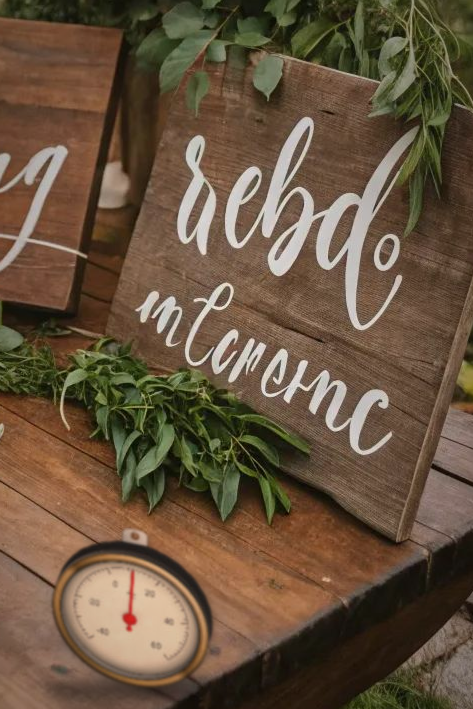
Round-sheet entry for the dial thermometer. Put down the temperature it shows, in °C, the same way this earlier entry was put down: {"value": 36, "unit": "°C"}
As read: {"value": 10, "unit": "°C"}
